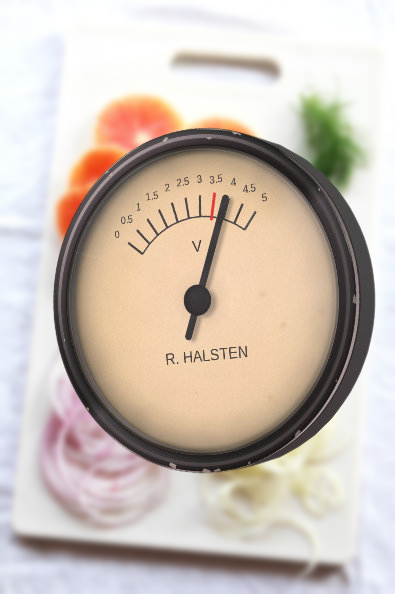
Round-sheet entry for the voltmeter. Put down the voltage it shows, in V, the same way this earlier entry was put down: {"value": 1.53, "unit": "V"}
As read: {"value": 4, "unit": "V"}
